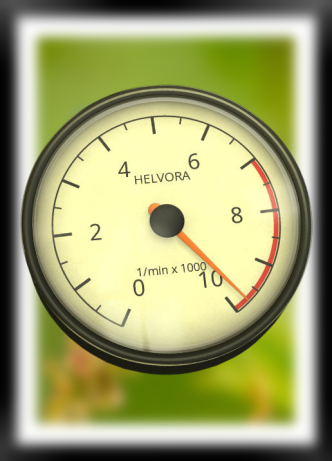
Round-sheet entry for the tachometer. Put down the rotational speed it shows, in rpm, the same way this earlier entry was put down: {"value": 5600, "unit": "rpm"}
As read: {"value": 9750, "unit": "rpm"}
